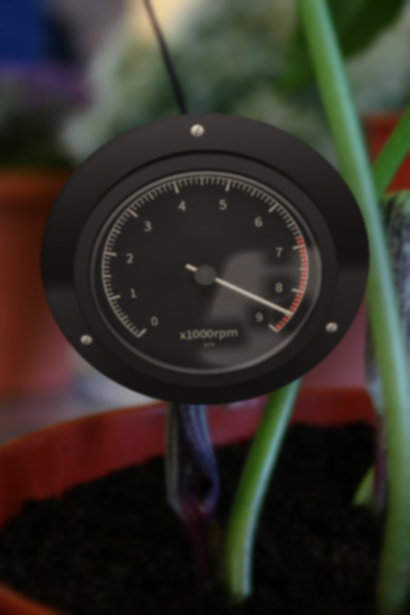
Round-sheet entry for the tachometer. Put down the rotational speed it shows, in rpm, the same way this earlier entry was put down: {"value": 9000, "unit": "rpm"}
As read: {"value": 8500, "unit": "rpm"}
